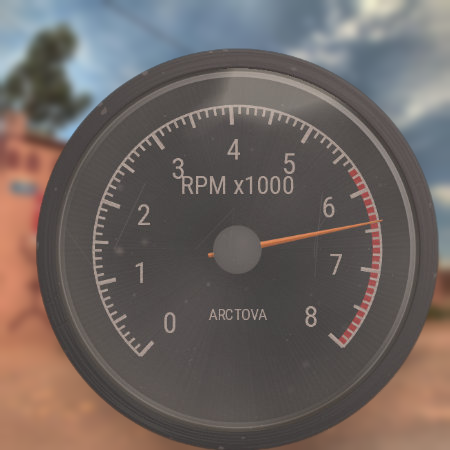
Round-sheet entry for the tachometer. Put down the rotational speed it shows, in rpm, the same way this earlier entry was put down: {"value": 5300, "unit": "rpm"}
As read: {"value": 6400, "unit": "rpm"}
